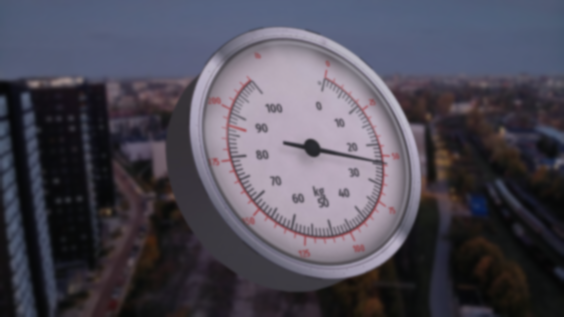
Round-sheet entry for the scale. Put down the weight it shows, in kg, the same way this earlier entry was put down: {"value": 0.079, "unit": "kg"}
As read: {"value": 25, "unit": "kg"}
